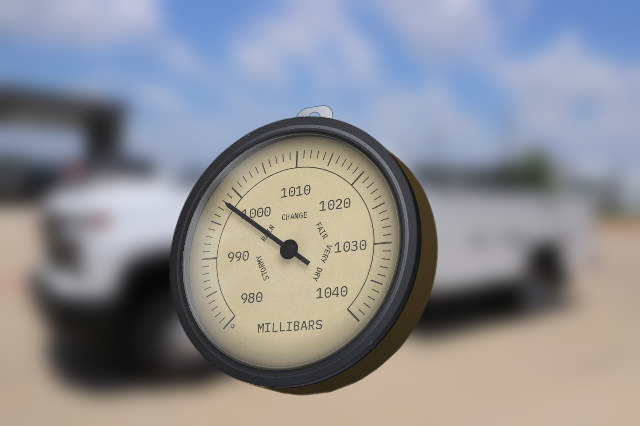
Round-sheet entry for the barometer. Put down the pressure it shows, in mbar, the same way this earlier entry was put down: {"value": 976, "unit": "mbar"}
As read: {"value": 998, "unit": "mbar"}
